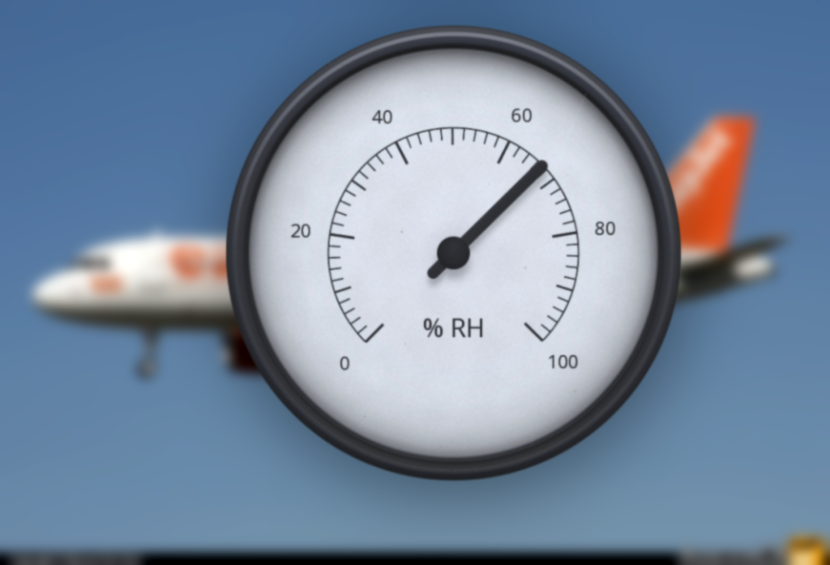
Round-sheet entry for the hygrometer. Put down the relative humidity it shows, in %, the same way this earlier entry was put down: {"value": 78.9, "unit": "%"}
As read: {"value": 67, "unit": "%"}
